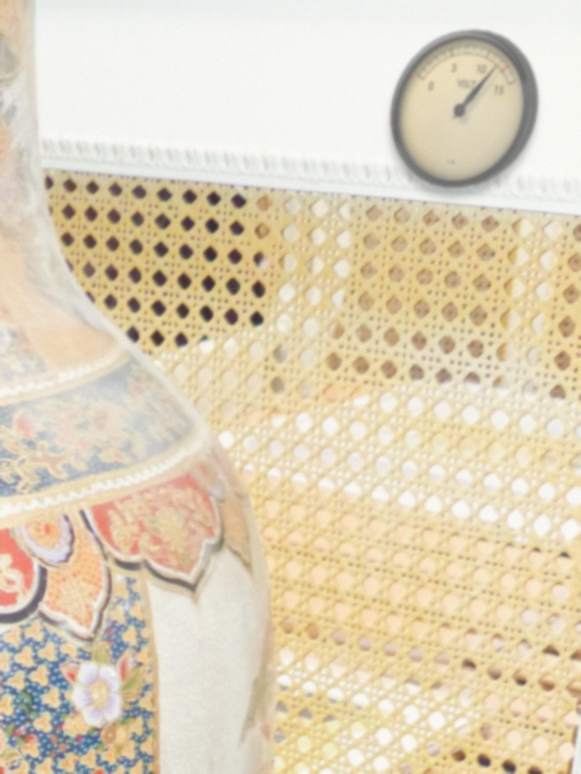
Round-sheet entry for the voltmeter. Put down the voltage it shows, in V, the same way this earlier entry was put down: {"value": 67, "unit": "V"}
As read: {"value": 12, "unit": "V"}
